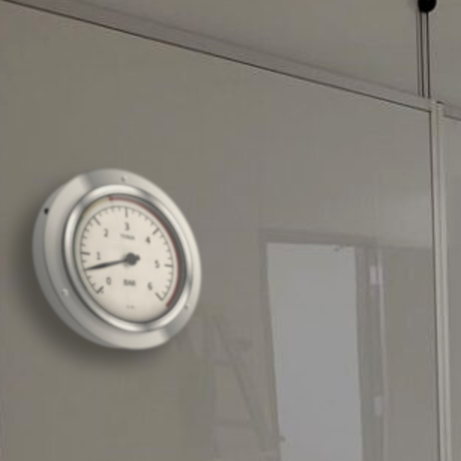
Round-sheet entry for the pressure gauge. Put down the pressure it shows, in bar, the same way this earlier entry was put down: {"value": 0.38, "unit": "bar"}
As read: {"value": 0.6, "unit": "bar"}
